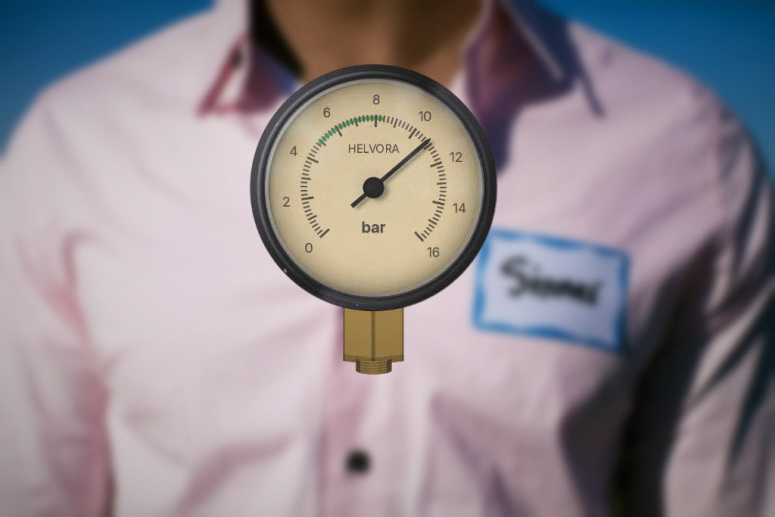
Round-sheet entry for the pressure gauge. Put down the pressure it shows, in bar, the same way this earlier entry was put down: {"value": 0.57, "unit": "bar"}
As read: {"value": 10.8, "unit": "bar"}
